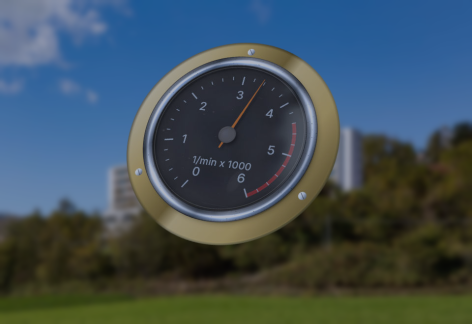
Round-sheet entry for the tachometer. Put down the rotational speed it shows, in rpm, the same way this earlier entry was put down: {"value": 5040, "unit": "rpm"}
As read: {"value": 3400, "unit": "rpm"}
